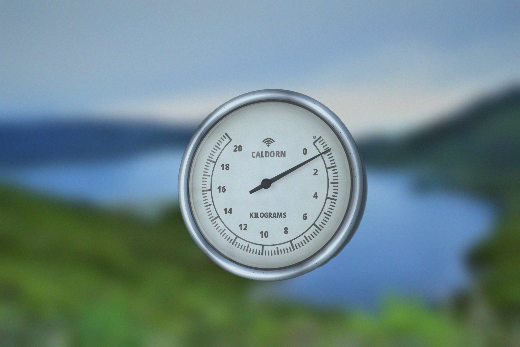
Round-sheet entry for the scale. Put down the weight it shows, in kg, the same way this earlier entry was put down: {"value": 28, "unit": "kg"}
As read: {"value": 1, "unit": "kg"}
